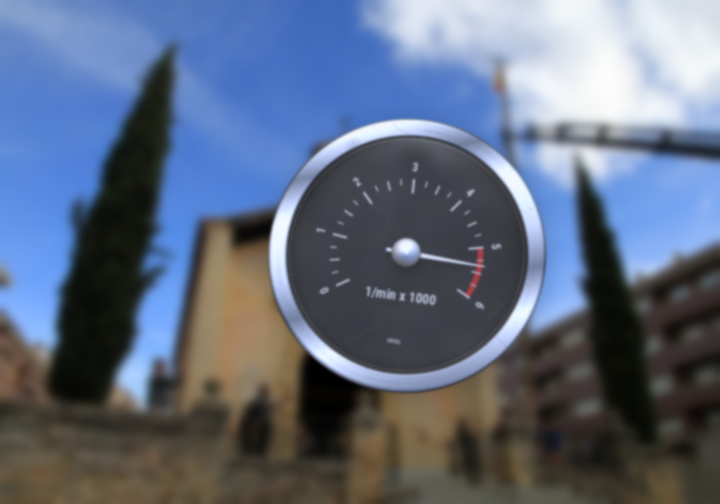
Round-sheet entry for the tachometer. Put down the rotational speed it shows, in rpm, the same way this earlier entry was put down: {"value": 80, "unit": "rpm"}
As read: {"value": 5375, "unit": "rpm"}
